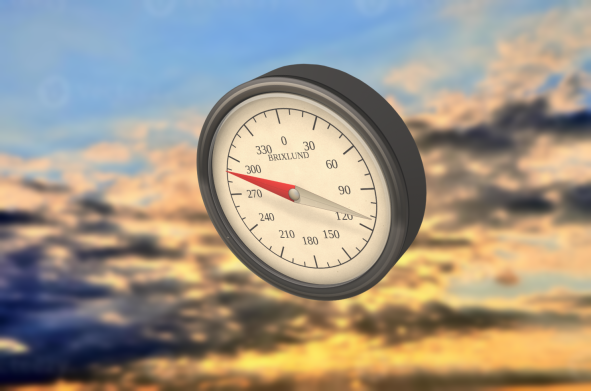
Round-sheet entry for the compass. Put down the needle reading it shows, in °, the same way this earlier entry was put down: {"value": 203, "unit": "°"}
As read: {"value": 290, "unit": "°"}
